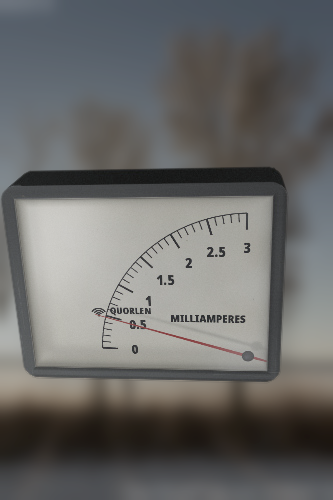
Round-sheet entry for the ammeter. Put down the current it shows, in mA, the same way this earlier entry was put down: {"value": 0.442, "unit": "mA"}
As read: {"value": 0.5, "unit": "mA"}
